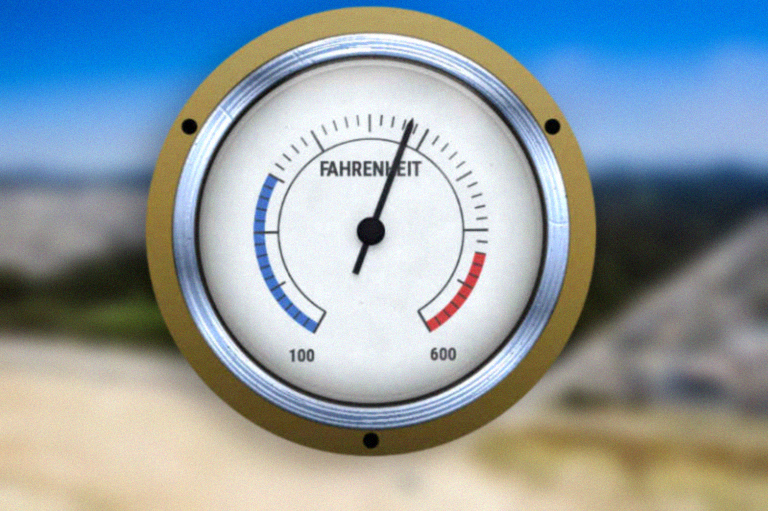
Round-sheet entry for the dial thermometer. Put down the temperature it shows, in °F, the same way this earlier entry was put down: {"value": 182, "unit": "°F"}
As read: {"value": 385, "unit": "°F"}
